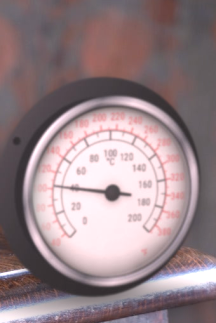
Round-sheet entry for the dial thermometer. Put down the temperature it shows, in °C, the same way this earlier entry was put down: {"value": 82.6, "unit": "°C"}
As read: {"value": 40, "unit": "°C"}
